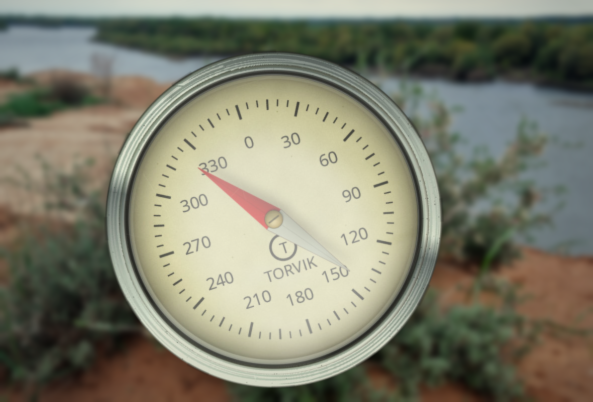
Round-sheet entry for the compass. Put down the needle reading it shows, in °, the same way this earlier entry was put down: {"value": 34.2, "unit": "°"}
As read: {"value": 322.5, "unit": "°"}
